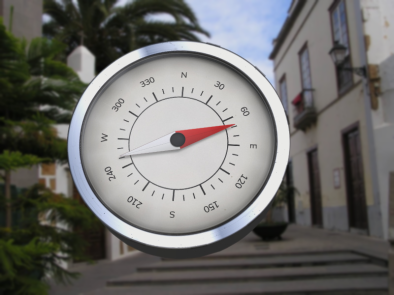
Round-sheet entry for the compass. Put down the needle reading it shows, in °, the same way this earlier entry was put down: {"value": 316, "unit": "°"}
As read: {"value": 70, "unit": "°"}
